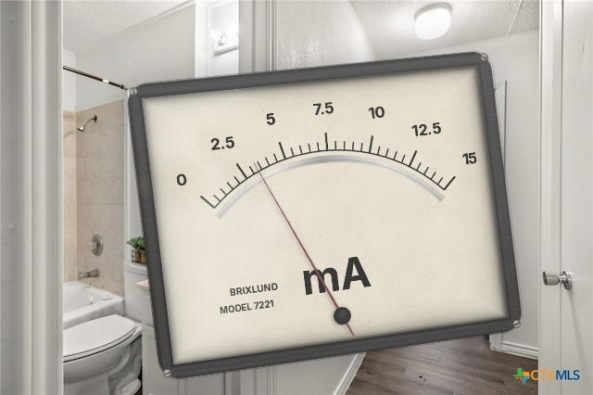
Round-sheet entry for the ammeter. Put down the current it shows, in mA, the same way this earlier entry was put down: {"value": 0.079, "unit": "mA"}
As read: {"value": 3.25, "unit": "mA"}
